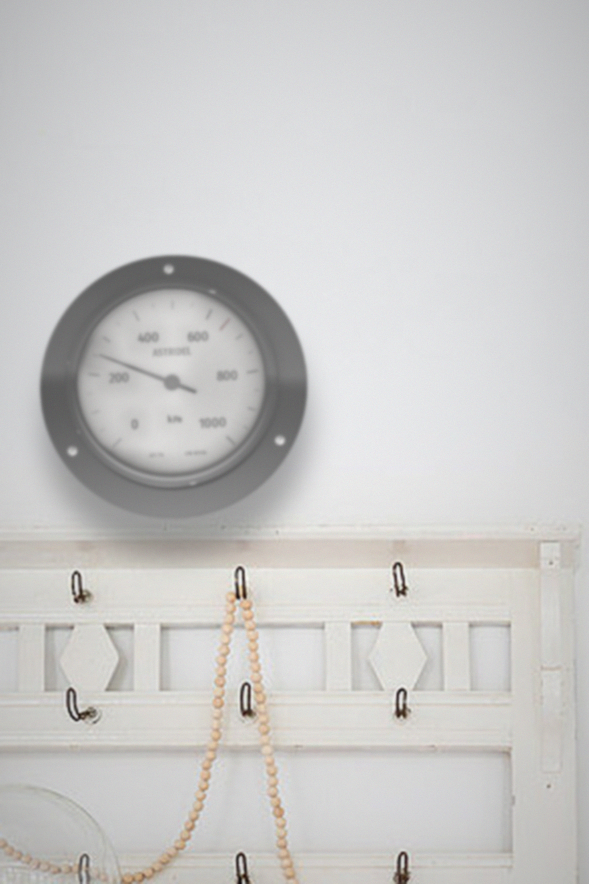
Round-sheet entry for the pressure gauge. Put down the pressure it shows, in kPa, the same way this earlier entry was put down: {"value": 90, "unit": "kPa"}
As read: {"value": 250, "unit": "kPa"}
